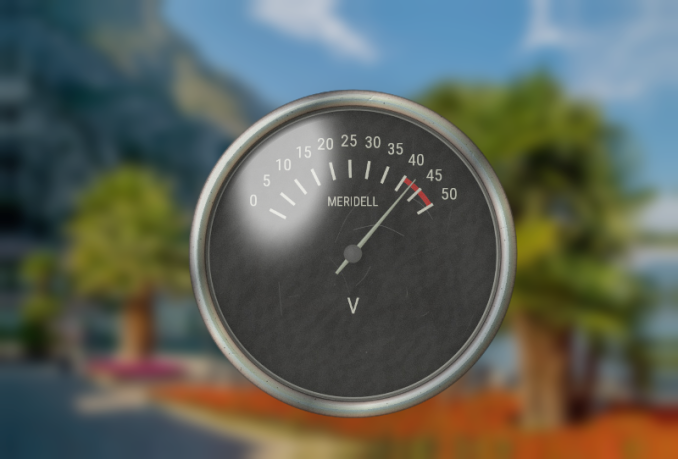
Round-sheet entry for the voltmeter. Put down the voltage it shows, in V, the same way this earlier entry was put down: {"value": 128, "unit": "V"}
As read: {"value": 42.5, "unit": "V"}
